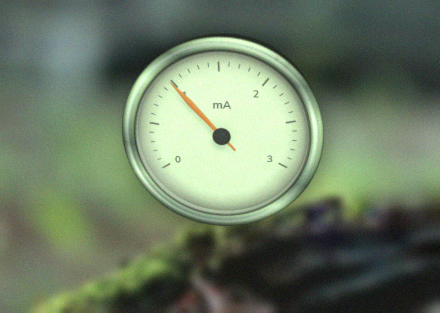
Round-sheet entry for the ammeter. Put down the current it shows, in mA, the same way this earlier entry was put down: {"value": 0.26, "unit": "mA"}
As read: {"value": 1, "unit": "mA"}
